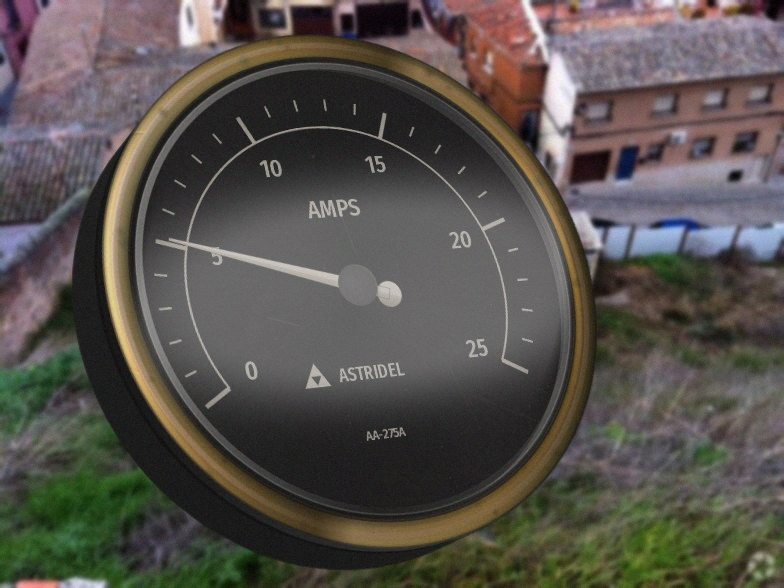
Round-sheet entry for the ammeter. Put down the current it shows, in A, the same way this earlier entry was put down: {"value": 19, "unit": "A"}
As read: {"value": 5, "unit": "A"}
